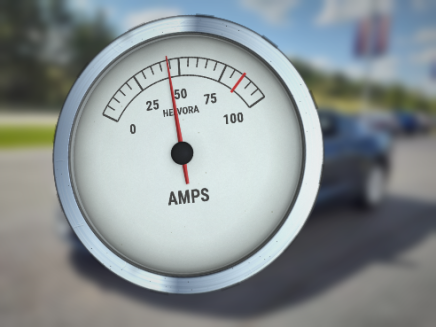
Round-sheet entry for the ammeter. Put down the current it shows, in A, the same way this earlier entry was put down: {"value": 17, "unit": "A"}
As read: {"value": 45, "unit": "A"}
